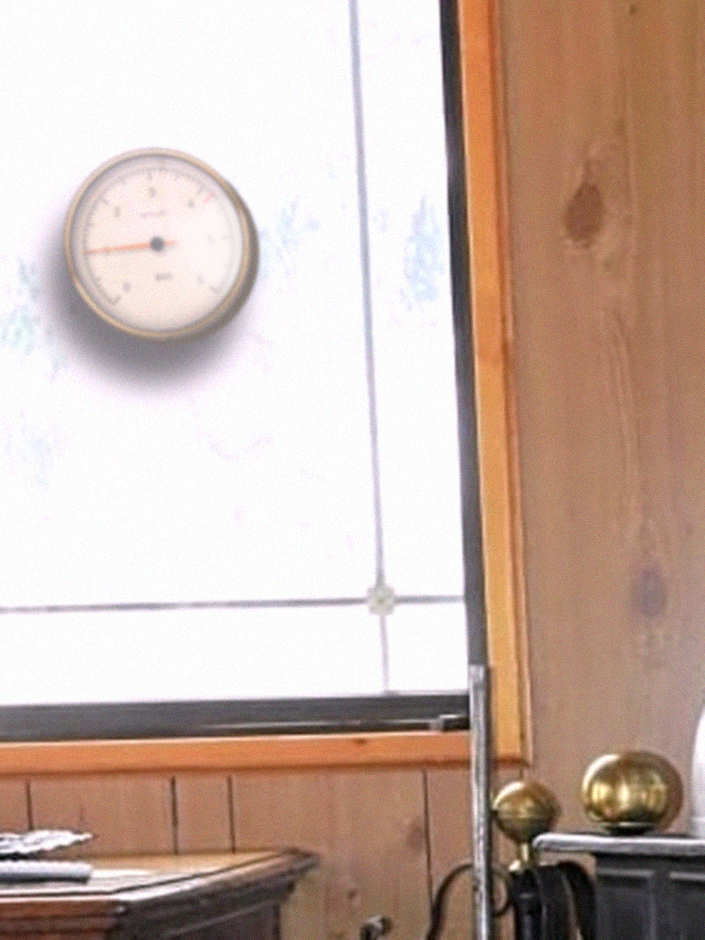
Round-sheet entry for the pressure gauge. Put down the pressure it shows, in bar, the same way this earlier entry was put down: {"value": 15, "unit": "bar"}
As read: {"value": 1, "unit": "bar"}
